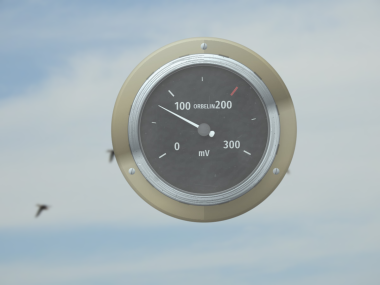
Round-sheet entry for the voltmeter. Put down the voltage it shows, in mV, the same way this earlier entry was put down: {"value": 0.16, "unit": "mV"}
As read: {"value": 75, "unit": "mV"}
